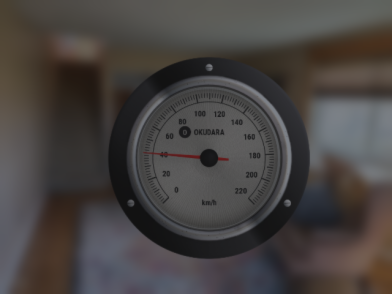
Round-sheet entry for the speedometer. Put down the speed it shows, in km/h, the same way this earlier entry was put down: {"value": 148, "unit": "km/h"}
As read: {"value": 40, "unit": "km/h"}
